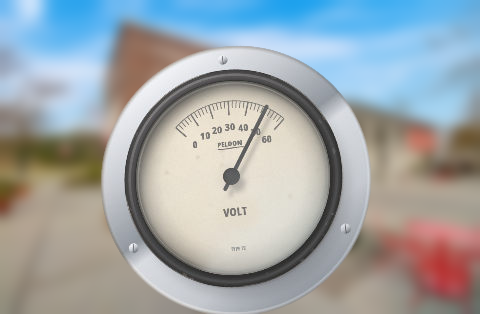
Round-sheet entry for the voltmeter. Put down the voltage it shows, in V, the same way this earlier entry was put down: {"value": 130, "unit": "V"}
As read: {"value": 50, "unit": "V"}
